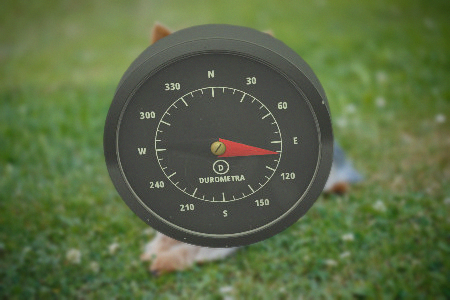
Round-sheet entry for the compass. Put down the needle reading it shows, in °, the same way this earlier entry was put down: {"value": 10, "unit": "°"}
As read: {"value": 100, "unit": "°"}
